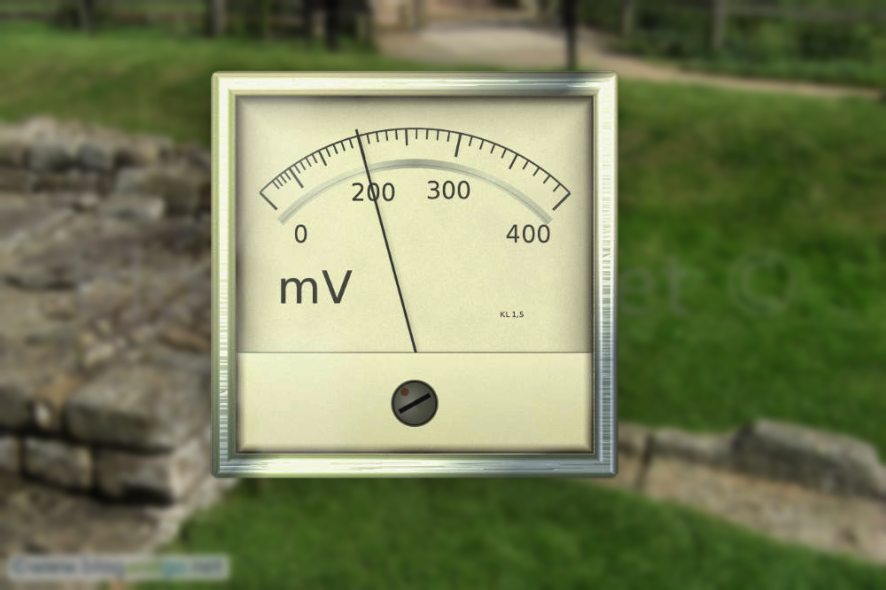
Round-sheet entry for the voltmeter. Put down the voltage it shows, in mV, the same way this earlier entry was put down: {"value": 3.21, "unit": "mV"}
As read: {"value": 200, "unit": "mV"}
